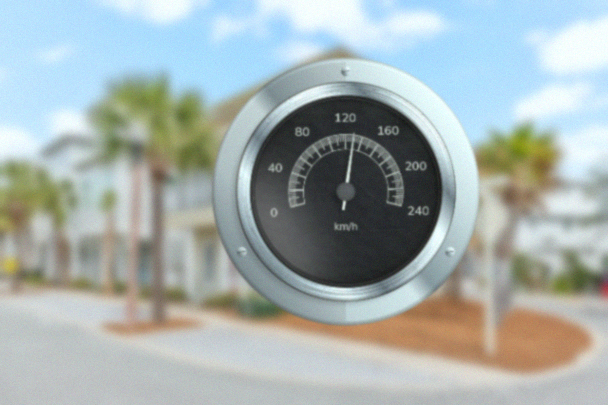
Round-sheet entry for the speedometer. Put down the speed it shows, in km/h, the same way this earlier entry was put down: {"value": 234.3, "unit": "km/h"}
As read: {"value": 130, "unit": "km/h"}
